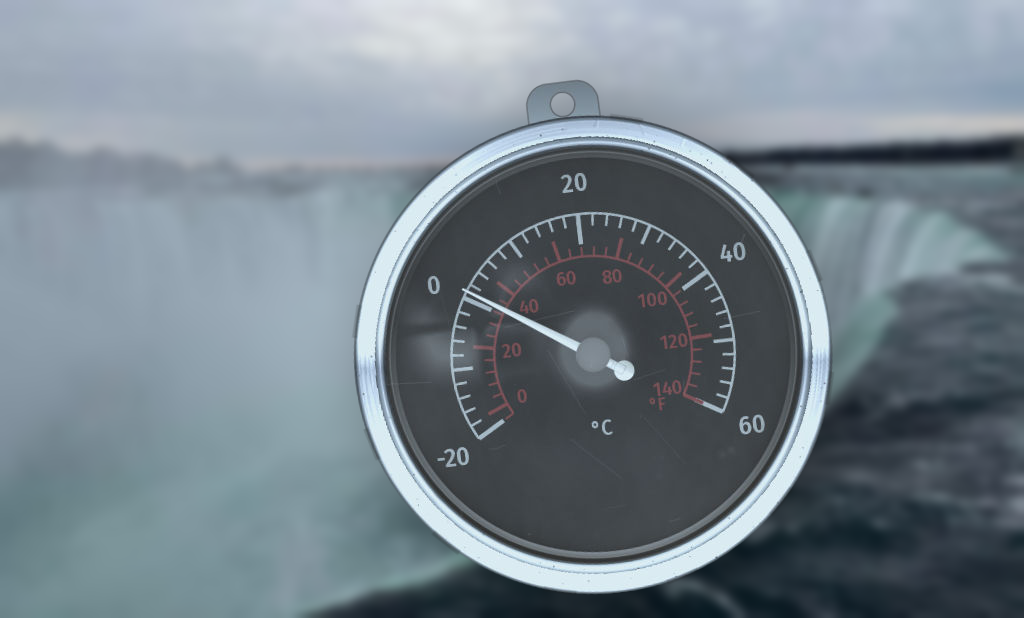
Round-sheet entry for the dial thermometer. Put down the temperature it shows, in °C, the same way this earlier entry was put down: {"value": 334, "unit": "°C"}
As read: {"value": 1, "unit": "°C"}
